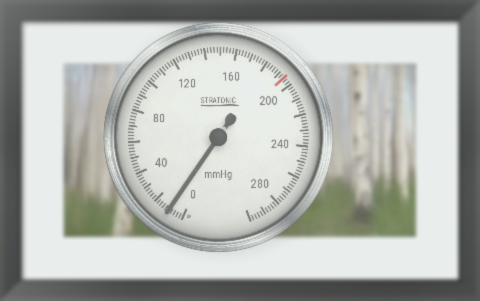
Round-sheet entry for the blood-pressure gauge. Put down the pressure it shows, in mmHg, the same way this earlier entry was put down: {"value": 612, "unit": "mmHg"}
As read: {"value": 10, "unit": "mmHg"}
